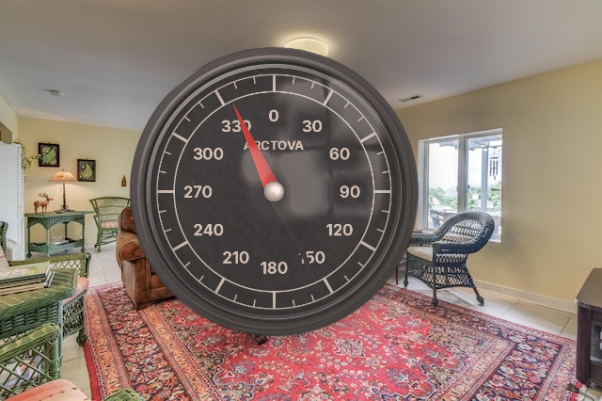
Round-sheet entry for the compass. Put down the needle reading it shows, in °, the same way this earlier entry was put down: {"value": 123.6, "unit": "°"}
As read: {"value": 335, "unit": "°"}
